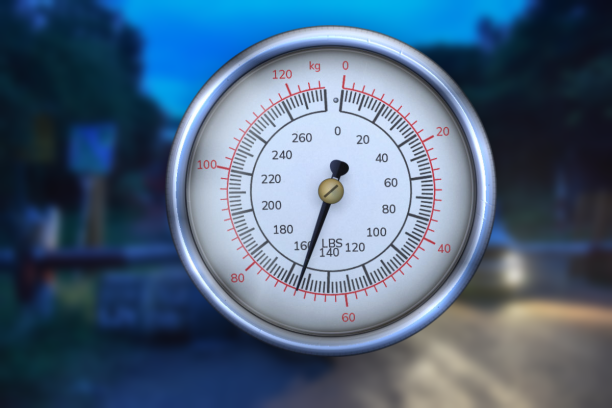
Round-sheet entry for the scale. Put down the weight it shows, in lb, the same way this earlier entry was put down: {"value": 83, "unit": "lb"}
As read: {"value": 154, "unit": "lb"}
